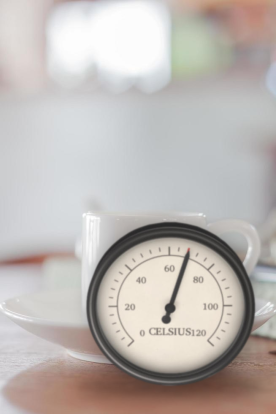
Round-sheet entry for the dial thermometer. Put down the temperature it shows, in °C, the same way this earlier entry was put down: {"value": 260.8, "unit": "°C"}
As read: {"value": 68, "unit": "°C"}
